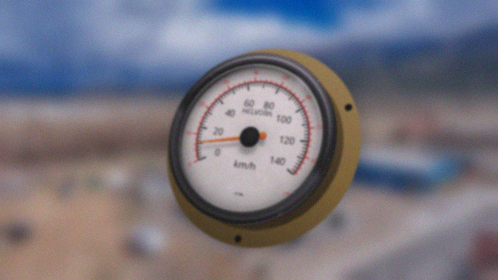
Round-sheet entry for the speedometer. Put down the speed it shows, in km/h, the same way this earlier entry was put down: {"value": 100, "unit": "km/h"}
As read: {"value": 10, "unit": "km/h"}
